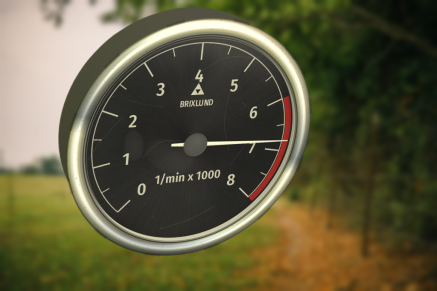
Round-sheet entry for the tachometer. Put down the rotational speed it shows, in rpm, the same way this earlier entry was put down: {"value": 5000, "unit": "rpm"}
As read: {"value": 6750, "unit": "rpm"}
